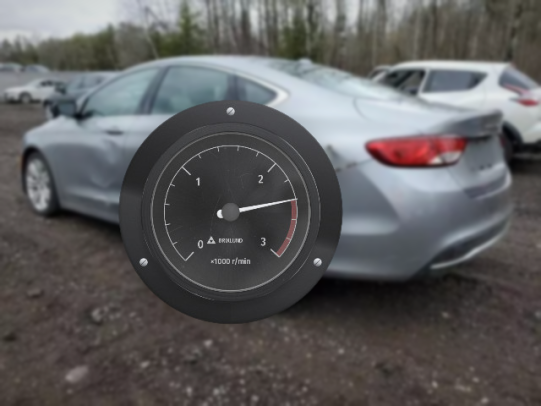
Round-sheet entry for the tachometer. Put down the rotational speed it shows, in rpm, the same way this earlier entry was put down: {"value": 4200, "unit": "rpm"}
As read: {"value": 2400, "unit": "rpm"}
